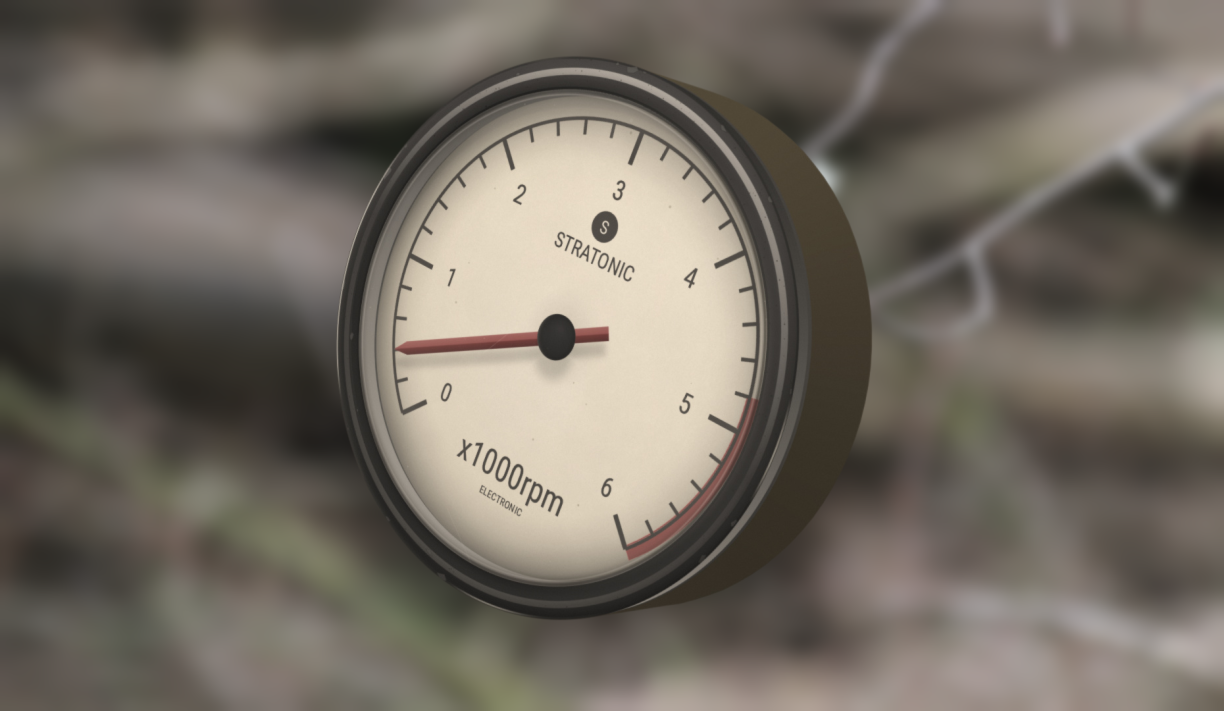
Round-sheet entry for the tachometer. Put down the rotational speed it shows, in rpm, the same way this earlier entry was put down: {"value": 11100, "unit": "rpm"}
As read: {"value": 400, "unit": "rpm"}
